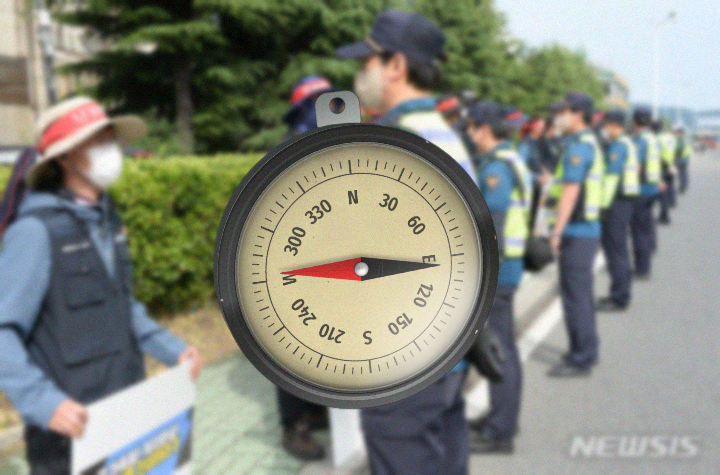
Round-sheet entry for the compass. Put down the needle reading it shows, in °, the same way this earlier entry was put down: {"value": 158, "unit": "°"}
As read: {"value": 275, "unit": "°"}
